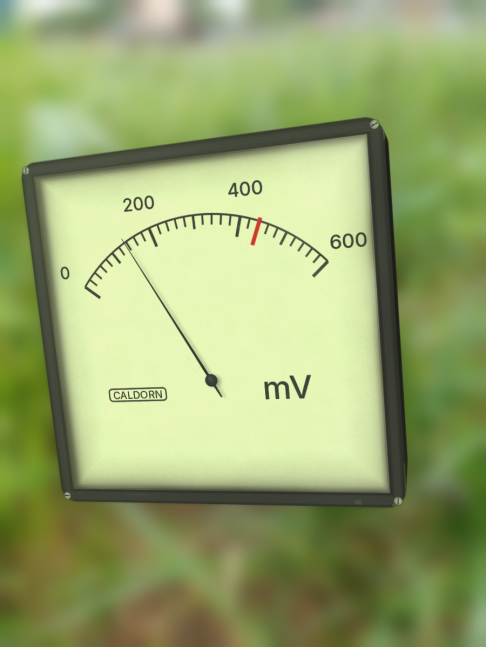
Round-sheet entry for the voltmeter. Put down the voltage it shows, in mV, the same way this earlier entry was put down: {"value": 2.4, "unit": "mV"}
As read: {"value": 140, "unit": "mV"}
